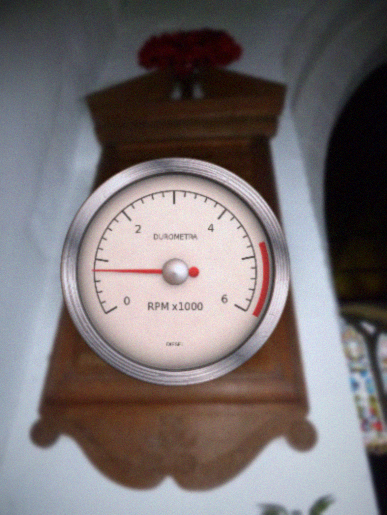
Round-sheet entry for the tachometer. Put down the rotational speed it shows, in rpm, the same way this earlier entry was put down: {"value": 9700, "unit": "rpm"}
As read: {"value": 800, "unit": "rpm"}
